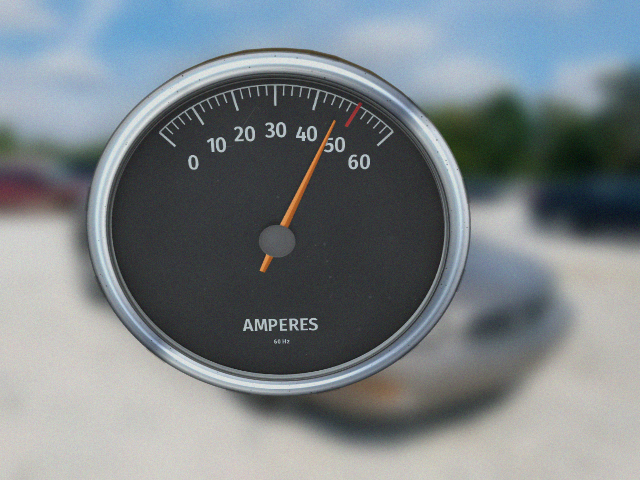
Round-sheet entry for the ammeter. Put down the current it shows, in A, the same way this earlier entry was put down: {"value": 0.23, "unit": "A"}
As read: {"value": 46, "unit": "A"}
